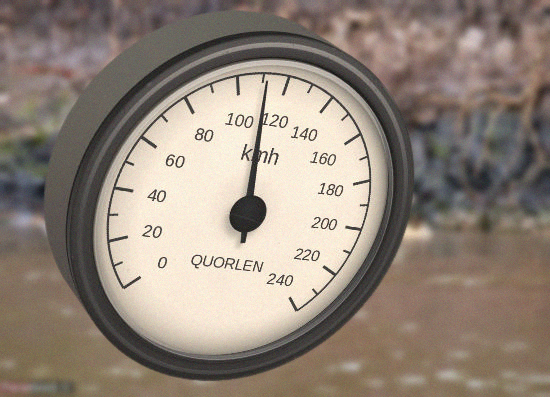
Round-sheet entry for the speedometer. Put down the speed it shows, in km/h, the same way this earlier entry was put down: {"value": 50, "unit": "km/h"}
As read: {"value": 110, "unit": "km/h"}
